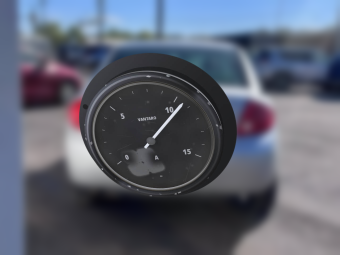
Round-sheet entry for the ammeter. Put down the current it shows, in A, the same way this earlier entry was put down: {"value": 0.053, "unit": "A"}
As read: {"value": 10.5, "unit": "A"}
